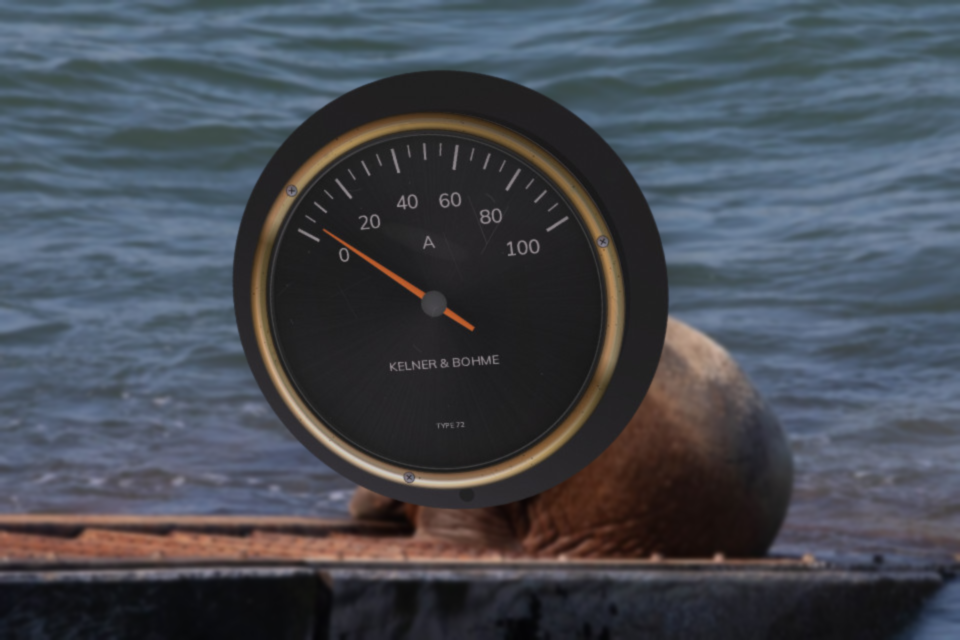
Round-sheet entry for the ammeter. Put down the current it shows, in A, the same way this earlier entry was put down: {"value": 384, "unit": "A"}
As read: {"value": 5, "unit": "A"}
